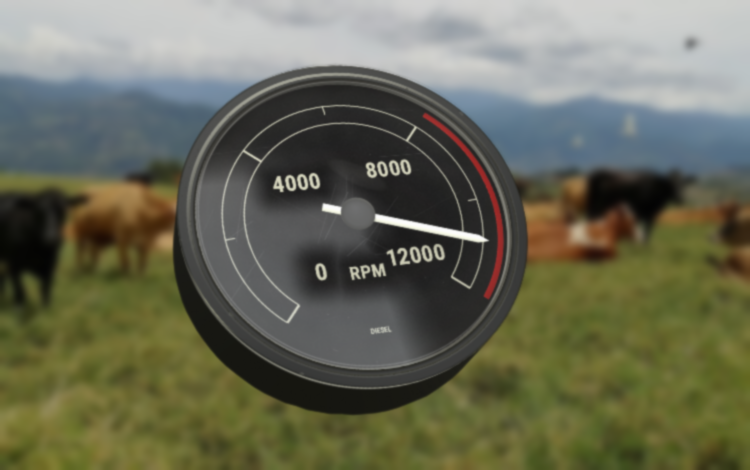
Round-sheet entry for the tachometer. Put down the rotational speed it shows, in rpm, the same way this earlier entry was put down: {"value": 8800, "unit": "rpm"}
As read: {"value": 11000, "unit": "rpm"}
